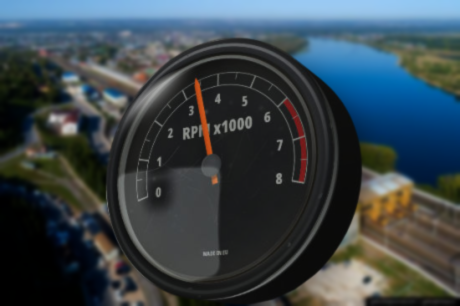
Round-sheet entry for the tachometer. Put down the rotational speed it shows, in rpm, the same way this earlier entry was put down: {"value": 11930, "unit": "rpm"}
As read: {"value": 3500, "unit": "rpm"}
